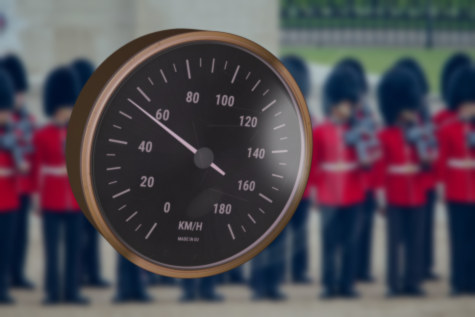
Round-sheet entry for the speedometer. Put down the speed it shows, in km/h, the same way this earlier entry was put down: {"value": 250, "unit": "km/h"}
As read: {"value": 55, "unit": "km/h"}
